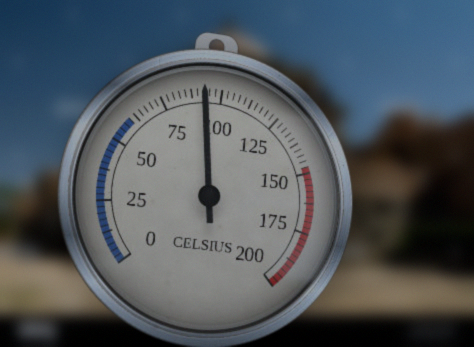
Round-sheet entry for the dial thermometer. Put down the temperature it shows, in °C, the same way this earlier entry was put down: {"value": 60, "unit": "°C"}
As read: {"value": 92.5, "unit": "°C"}
